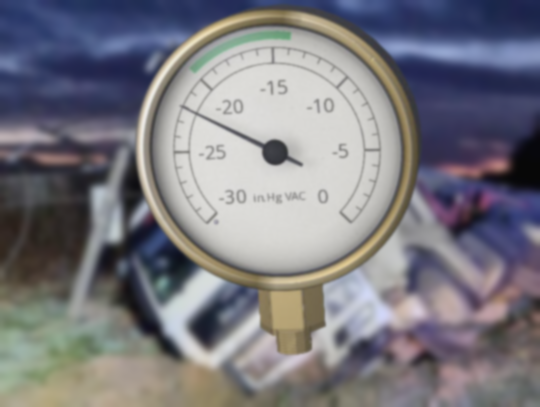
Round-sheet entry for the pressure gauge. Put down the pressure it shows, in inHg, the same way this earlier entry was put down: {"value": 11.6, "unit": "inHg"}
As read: {"value": -22, "unit": "inHg"}
